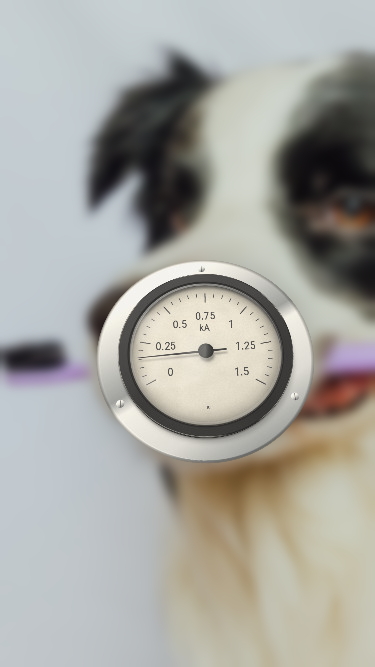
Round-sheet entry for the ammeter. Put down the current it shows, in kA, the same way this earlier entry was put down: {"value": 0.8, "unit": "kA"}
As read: {"value": 0.15, "unit": "kA"}
